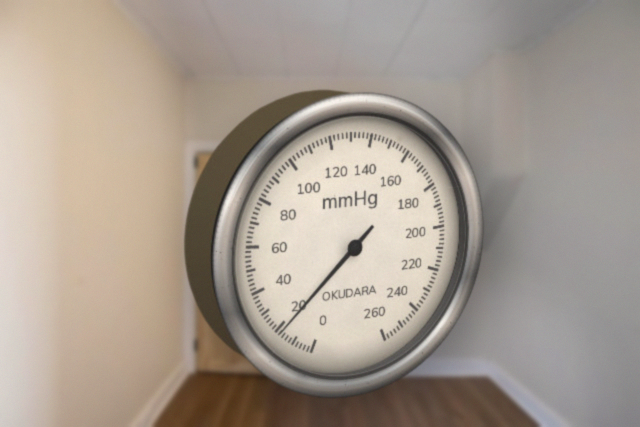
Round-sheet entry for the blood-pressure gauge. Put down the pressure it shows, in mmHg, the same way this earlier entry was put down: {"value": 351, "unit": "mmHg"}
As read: {"value": 20, "unit": "mmHg"}
